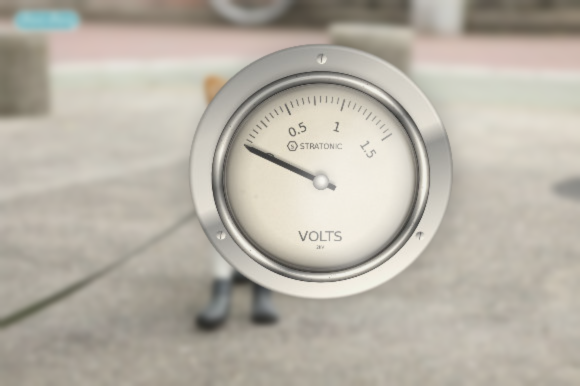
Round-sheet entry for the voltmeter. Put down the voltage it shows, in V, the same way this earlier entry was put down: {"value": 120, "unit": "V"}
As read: {"value": 0, "unit": "V"}
